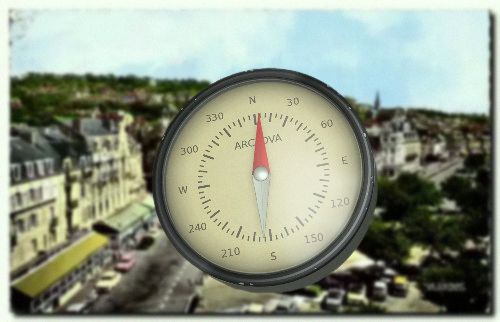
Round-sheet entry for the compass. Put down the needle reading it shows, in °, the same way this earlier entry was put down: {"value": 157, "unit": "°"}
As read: {"value": 5, "unit": "°"}
